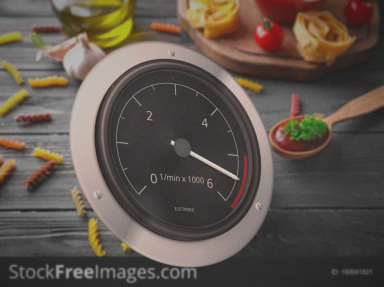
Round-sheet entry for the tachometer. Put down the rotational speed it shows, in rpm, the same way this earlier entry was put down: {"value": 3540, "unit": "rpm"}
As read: {"value": 5500, "unit": "rpm"}
